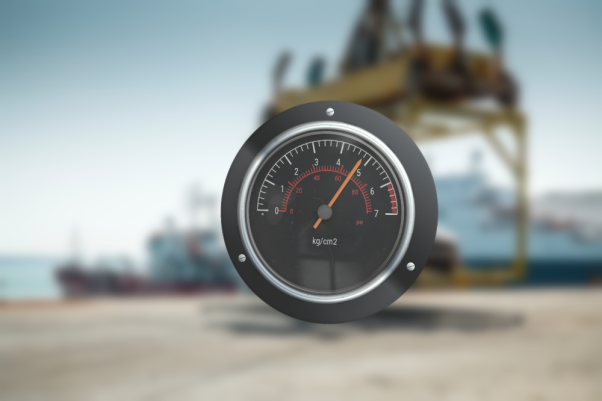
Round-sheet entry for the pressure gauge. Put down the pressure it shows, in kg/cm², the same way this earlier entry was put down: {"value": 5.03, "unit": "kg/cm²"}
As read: {"value": 4.8, "unit": "kg/cm²"}
